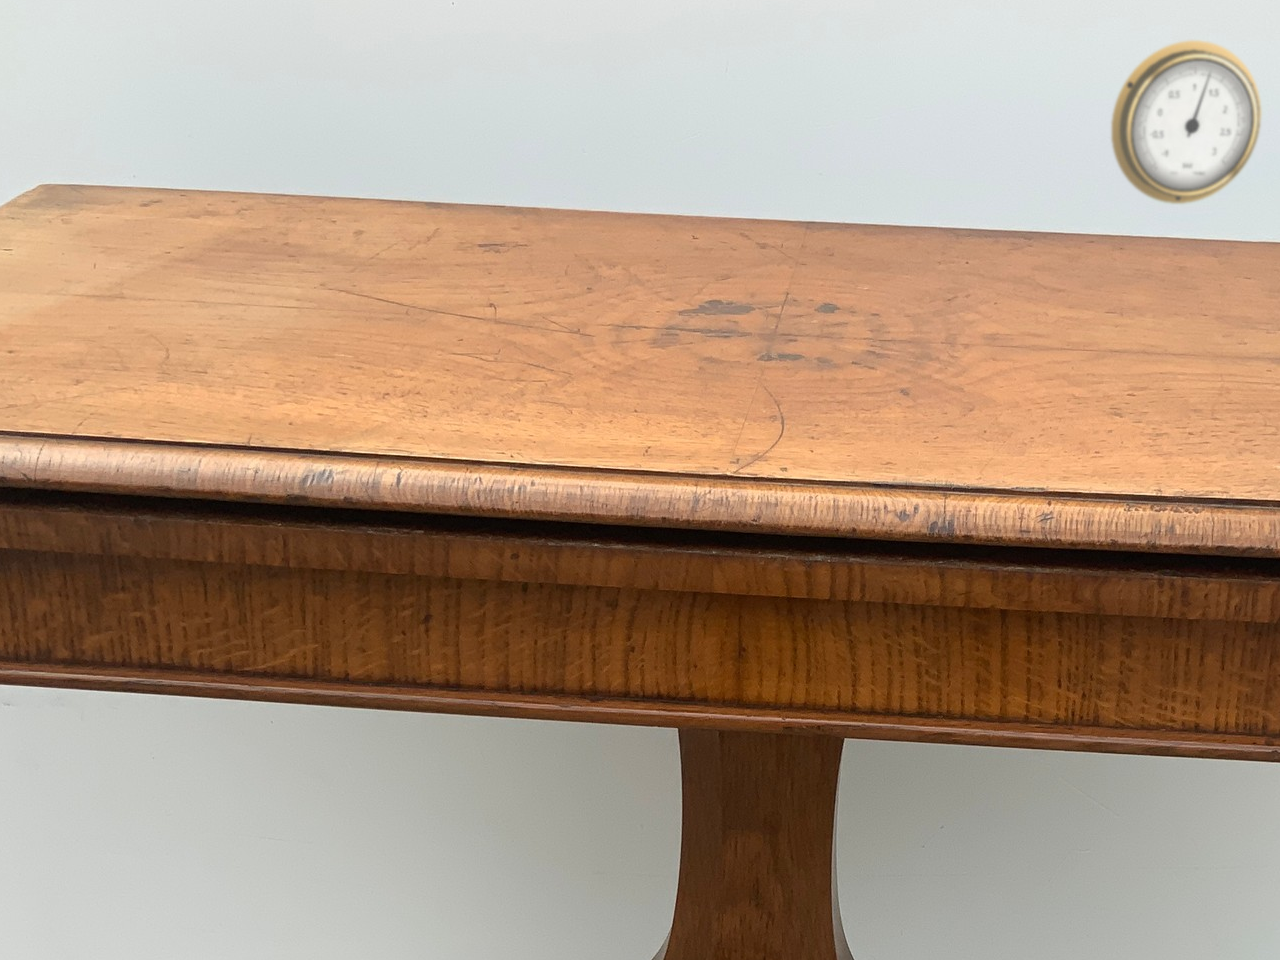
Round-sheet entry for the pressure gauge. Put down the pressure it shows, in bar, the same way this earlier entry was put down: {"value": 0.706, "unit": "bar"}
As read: {"value": 1.25, "unit": "bar"}
